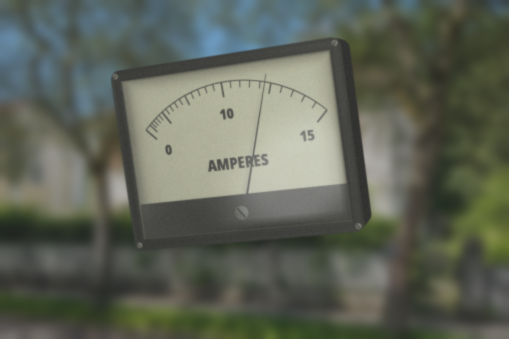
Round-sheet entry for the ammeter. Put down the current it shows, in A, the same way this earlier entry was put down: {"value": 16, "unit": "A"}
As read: {"value": 12.25, "unit": "A"}
